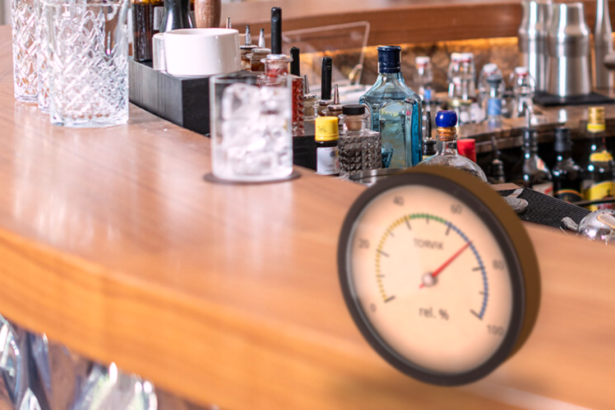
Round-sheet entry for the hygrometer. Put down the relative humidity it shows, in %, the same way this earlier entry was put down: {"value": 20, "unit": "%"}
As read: {"value": 70, "unit": "%"}
